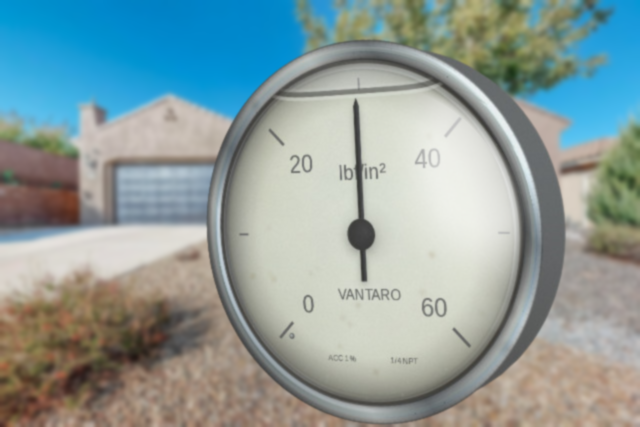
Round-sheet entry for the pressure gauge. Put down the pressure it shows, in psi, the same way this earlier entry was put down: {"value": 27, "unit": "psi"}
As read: {"value": 30, "unit": "psi"}
